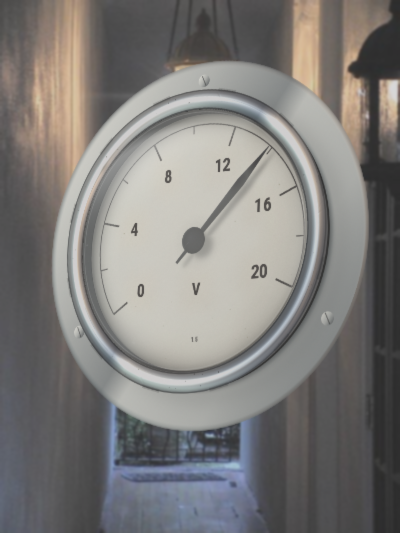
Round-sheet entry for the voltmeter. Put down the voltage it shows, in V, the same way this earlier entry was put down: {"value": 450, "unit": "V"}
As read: {"value": 14, "unit": "V"}
